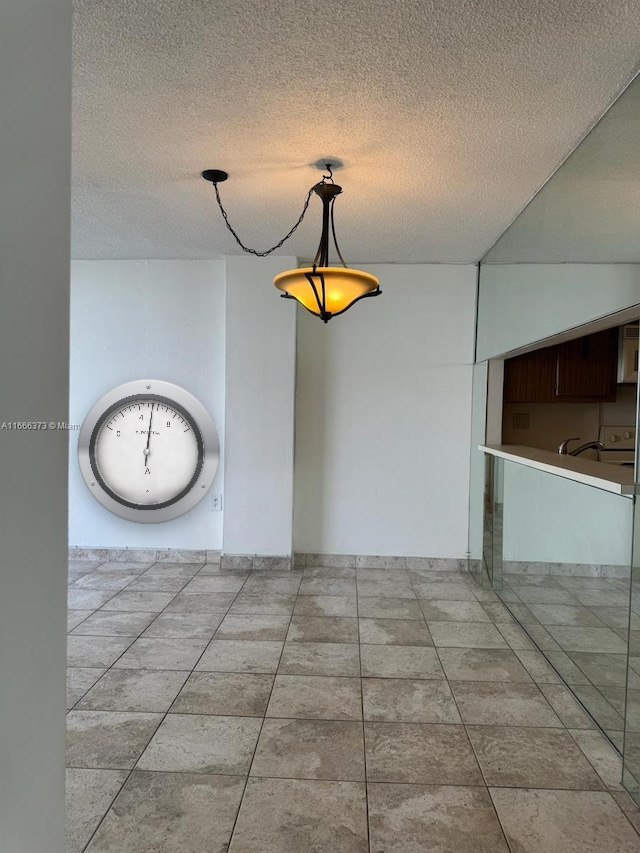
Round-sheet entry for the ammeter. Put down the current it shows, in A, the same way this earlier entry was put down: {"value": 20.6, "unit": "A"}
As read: {"value": 5.5, "unit": "A"}
